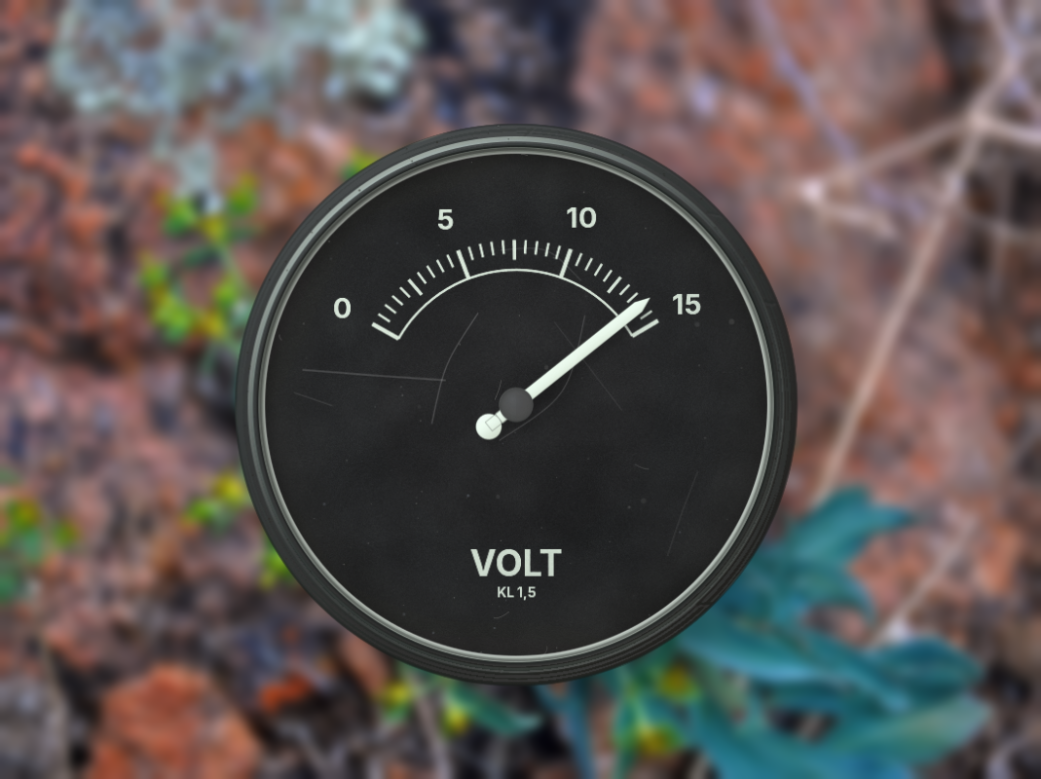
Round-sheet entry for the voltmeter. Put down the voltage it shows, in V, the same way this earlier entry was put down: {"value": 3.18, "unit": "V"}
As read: {"value": 14, "unit": "V"}
